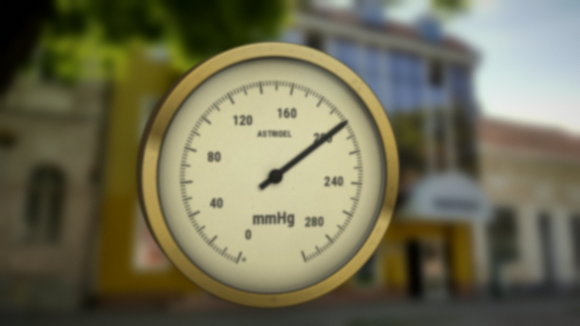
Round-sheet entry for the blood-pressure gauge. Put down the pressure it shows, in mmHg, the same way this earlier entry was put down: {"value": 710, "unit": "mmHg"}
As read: {"value": 200, "unit": "mmHg"}
